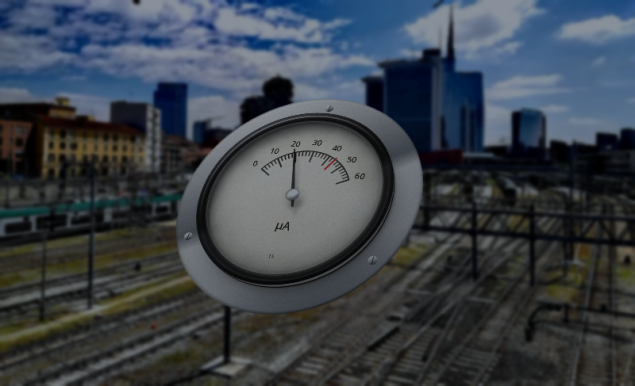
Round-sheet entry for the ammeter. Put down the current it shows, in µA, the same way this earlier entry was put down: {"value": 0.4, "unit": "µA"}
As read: {"value": 20, "unit": "µA"}
